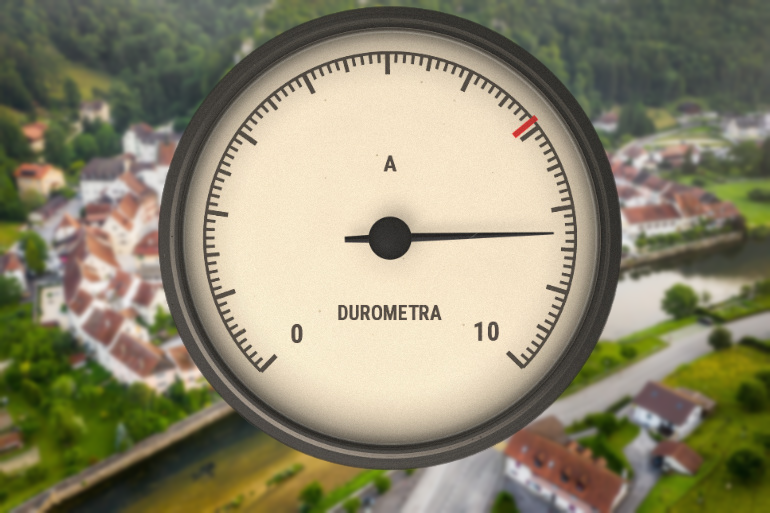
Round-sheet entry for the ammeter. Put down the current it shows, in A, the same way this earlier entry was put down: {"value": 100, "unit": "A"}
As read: {"value": 8.3, "unit": "A"}
